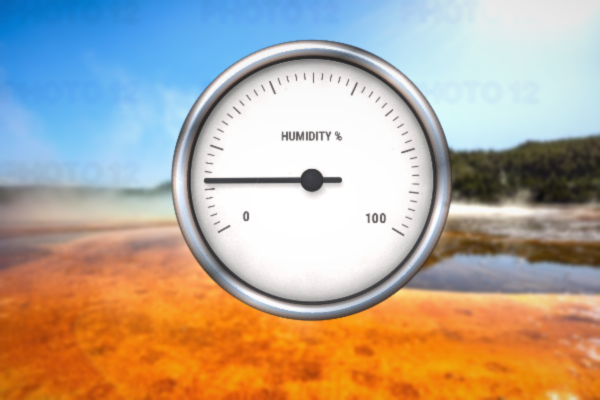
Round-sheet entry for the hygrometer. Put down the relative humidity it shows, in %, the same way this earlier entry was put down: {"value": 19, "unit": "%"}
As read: {"value": 12, "unit": "%"}
